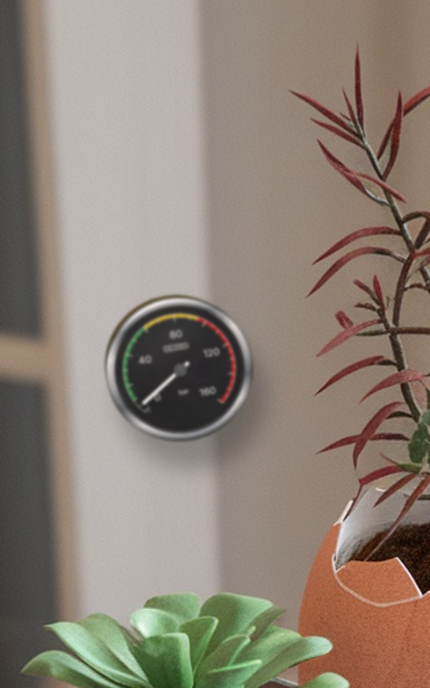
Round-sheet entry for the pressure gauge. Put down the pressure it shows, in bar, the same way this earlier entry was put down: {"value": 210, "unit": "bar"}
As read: {"value": 5, "unit": "bar"}
